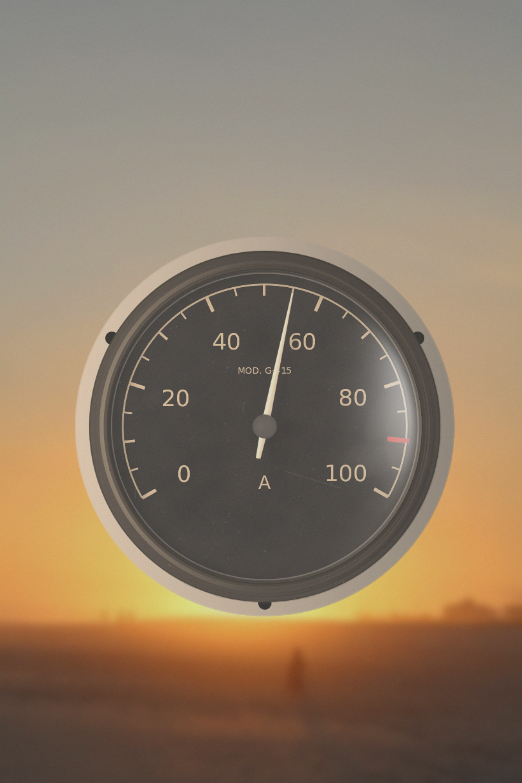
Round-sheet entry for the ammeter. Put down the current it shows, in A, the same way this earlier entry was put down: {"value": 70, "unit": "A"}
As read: {"value": 55, "unit": "A"}
